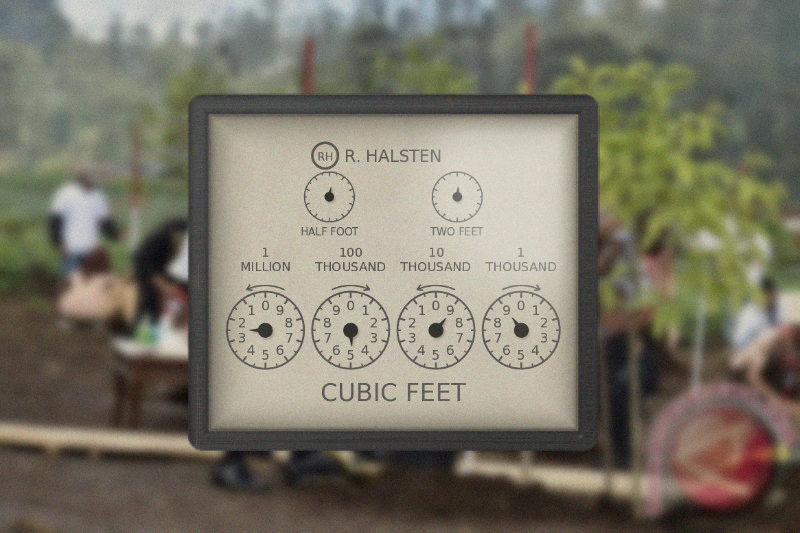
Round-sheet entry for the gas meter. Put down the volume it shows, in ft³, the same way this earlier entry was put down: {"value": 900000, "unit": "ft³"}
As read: {"value": 248900, "unit": "ft³"}
